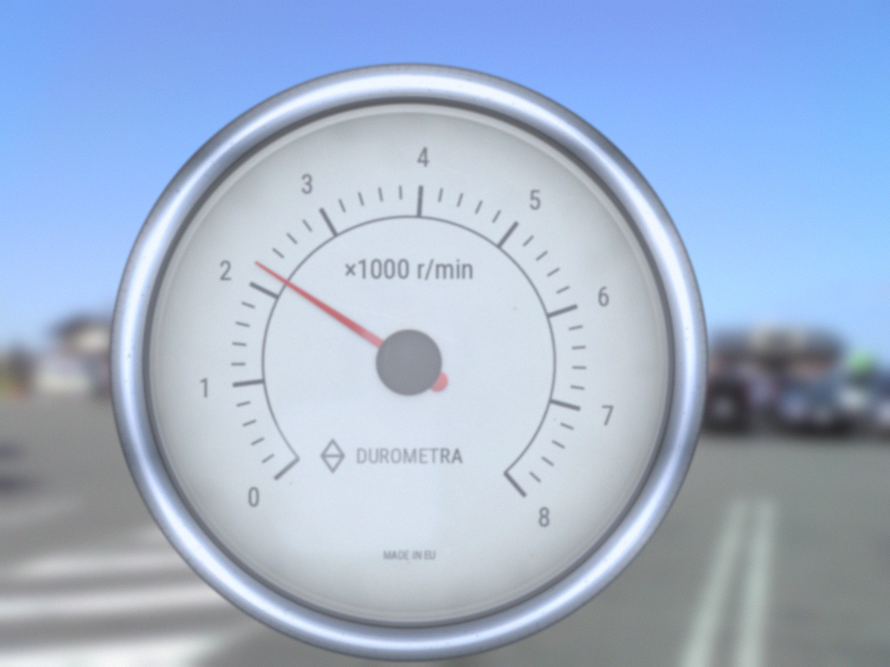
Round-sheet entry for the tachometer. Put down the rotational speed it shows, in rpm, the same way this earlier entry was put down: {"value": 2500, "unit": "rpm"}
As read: {"value": 2200, "unit": "rpm"}
